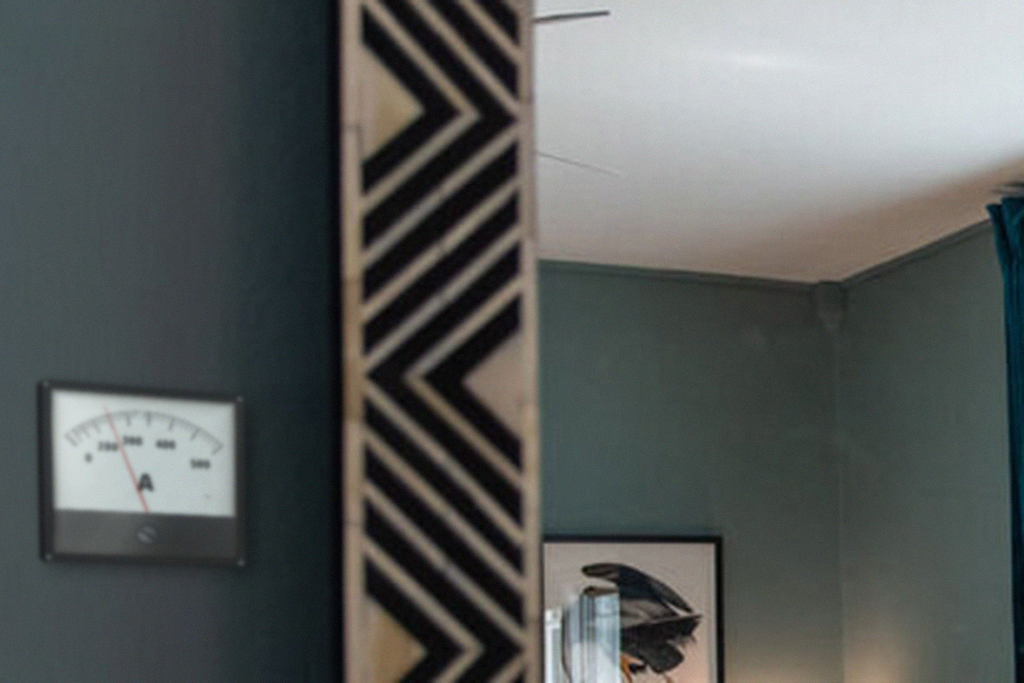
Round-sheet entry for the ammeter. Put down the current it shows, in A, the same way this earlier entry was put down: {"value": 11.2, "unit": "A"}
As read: {"value": 250, "unit": "A"}
